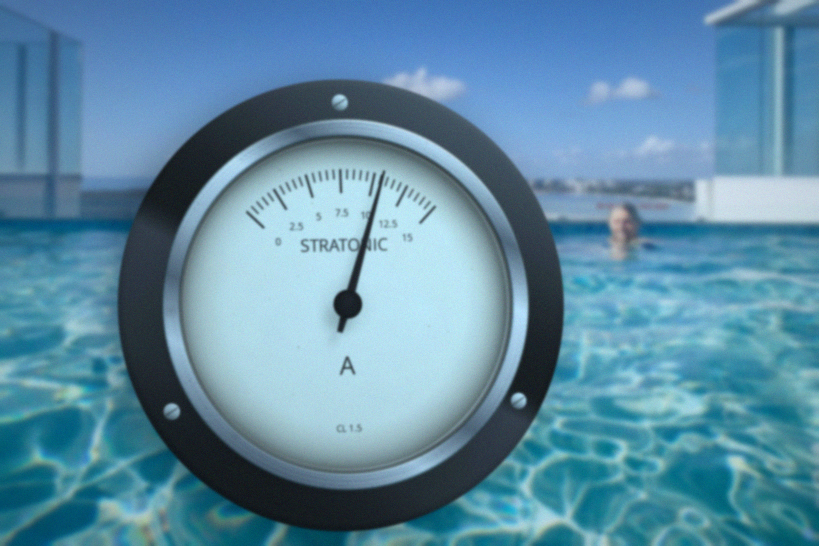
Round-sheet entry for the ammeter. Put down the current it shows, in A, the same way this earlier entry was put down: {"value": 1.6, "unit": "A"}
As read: {"value": 10.5, "unit": "A"}
